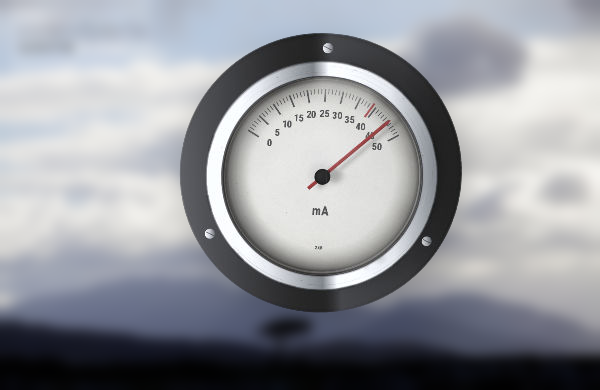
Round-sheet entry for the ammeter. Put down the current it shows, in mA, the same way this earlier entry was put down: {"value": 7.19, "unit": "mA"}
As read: {"value": 45, "unit": "mA"}
